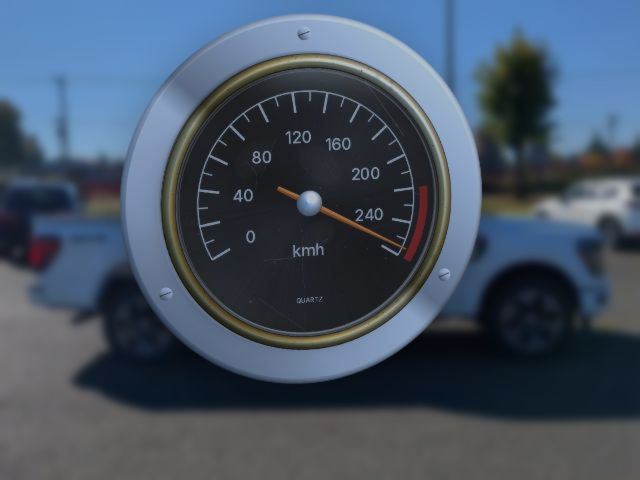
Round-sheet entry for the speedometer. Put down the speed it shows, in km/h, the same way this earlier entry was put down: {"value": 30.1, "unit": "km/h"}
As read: {"value": 255, "unit": "km/h"}
